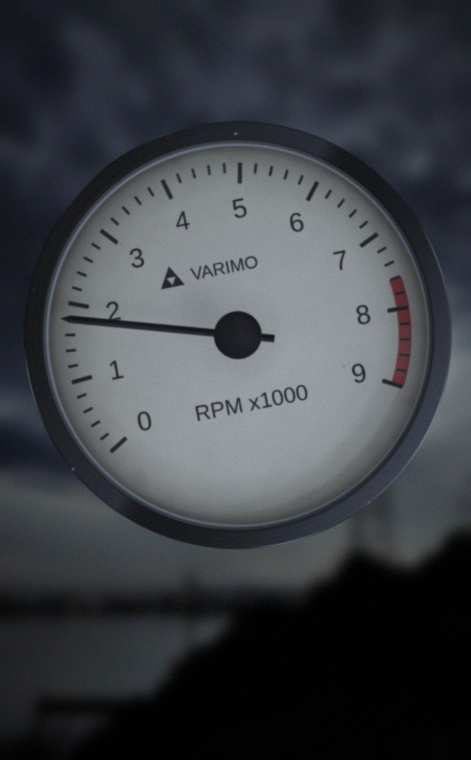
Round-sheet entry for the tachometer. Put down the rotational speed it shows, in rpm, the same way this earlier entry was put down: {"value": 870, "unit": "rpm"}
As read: {"value": 1800, "unit": "rpm"}
